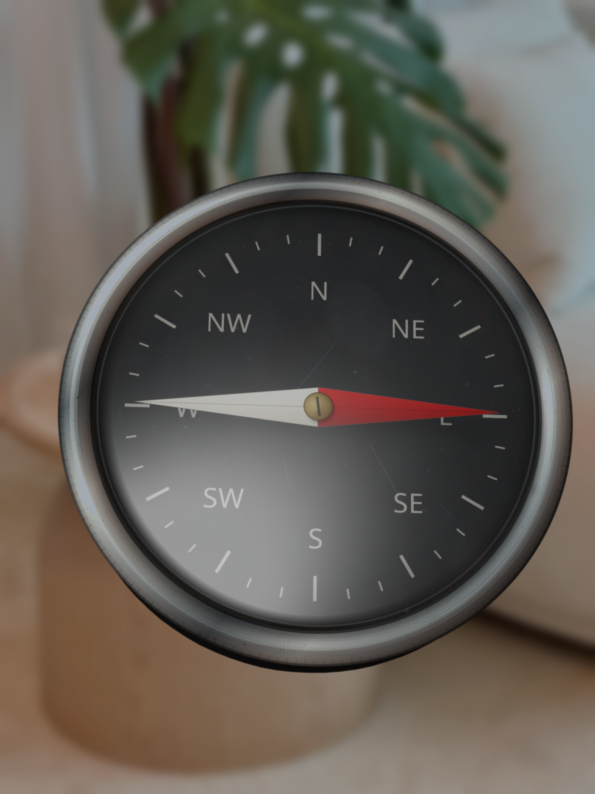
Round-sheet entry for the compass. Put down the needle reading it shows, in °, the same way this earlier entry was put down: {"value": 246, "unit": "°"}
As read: {"value": 90, "unit": "°"}
